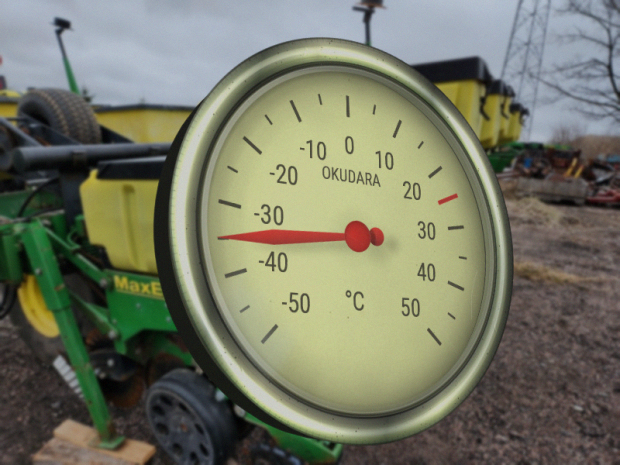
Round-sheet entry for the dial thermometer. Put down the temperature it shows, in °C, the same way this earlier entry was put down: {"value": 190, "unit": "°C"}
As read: {"value": -35, "unit": "°C"}
